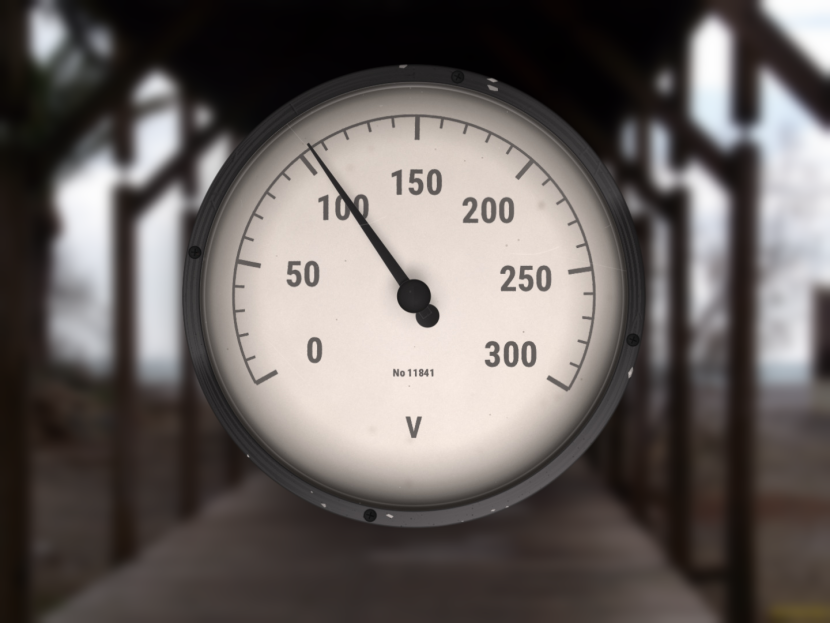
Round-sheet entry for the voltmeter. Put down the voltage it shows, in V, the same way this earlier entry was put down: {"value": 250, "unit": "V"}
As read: {"value": 105, "unit": "V"}
